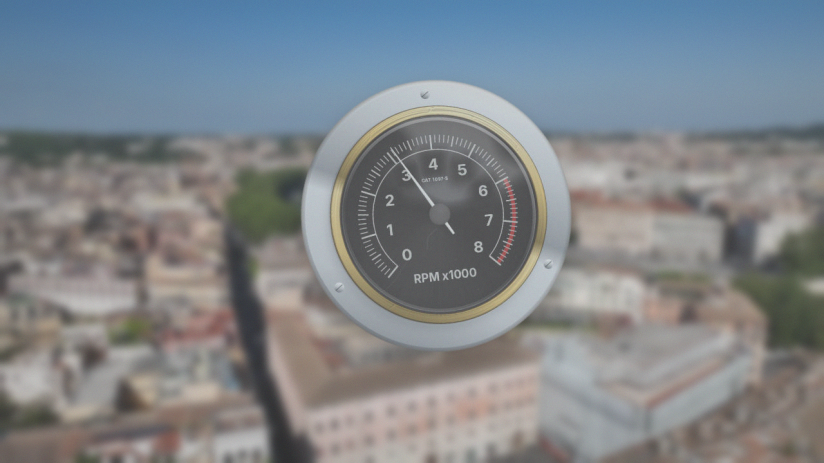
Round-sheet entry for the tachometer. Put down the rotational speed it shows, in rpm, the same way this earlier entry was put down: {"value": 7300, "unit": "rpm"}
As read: {"value": 3100, "unit": "rpm"}
